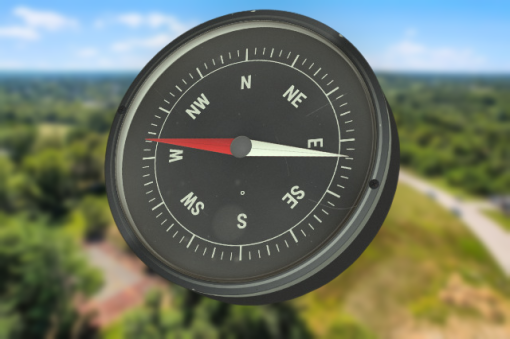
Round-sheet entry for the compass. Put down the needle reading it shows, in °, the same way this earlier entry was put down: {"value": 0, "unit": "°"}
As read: {"value": 280, "unit": "°"}
